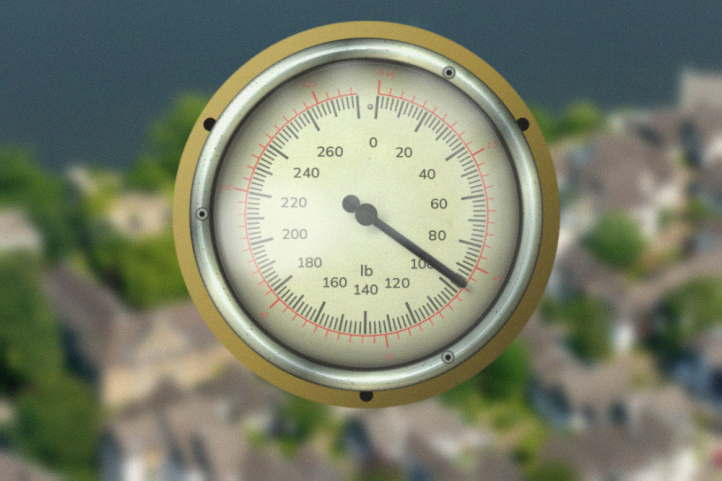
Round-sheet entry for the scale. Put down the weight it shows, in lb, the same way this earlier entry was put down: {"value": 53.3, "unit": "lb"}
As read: {"value": 96, "unit": "lb"}
